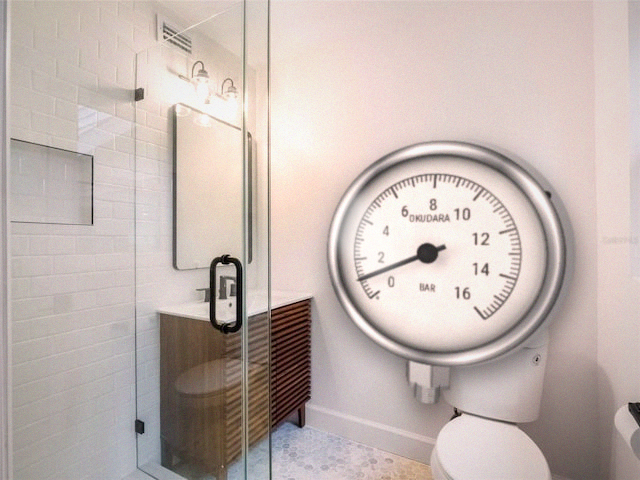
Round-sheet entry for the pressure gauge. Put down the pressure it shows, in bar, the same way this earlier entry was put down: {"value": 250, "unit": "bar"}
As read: {"value": 1, "unit": "bar"}
